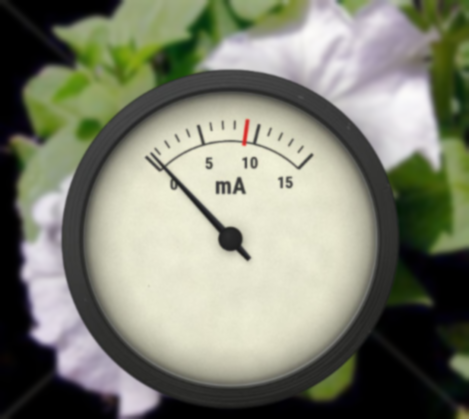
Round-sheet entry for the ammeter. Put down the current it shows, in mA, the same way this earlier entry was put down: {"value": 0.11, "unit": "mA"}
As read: {"value": 0.5, "unit": "mA"}
